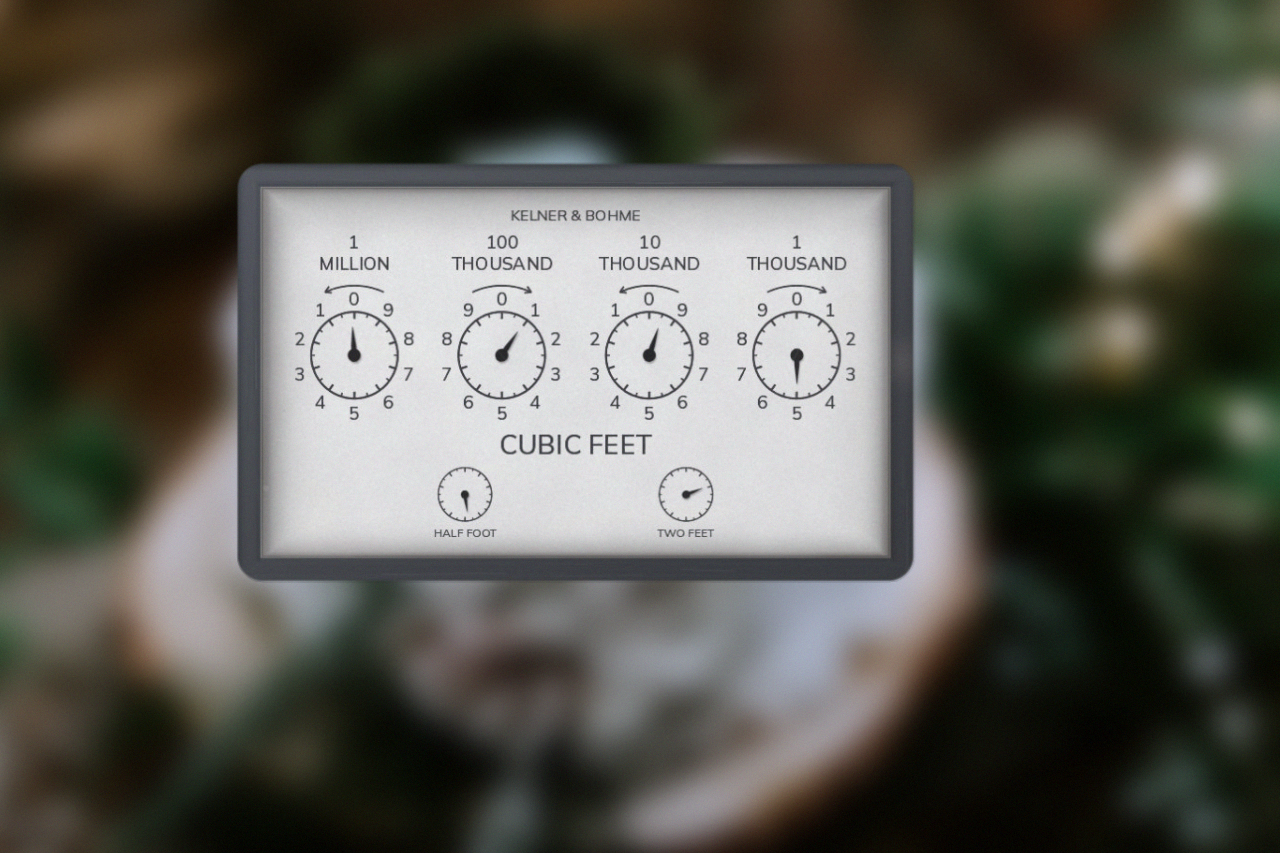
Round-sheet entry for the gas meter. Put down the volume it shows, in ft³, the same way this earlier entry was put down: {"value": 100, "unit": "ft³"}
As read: {"value": 9500, "unit": "ft³"}
